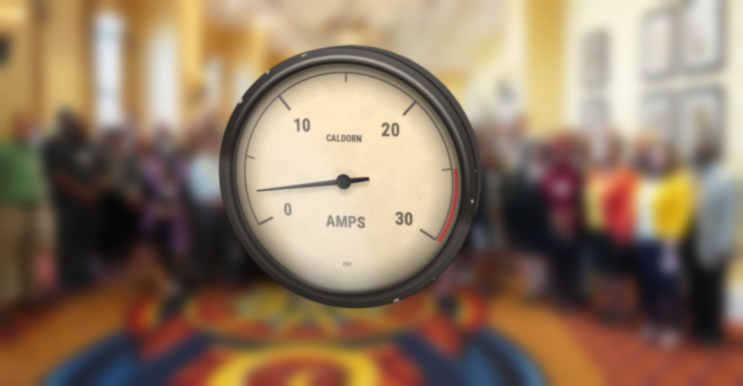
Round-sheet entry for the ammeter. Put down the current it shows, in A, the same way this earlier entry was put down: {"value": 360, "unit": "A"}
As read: {"value": 2.5, "unit": "A"}
